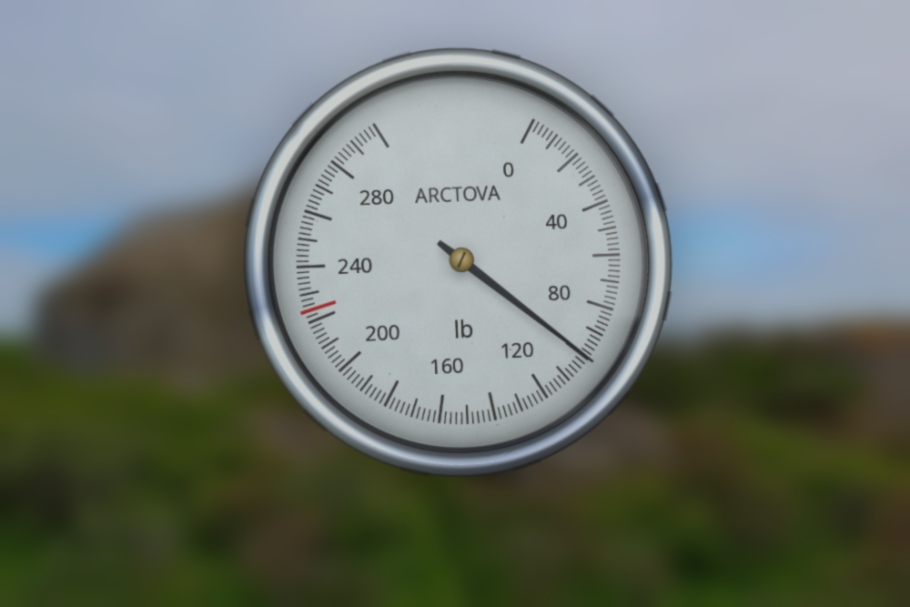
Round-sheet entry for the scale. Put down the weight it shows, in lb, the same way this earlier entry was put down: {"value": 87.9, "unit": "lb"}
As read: {"value": 100, "unit": "lb"}
